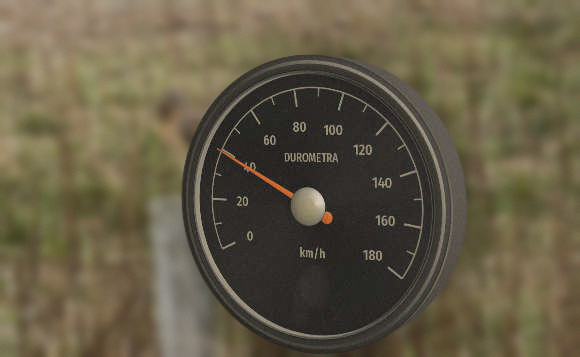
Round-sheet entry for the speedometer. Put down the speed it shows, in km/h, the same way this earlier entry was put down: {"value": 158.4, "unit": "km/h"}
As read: {"value": 40, "unit": "km/h"}
